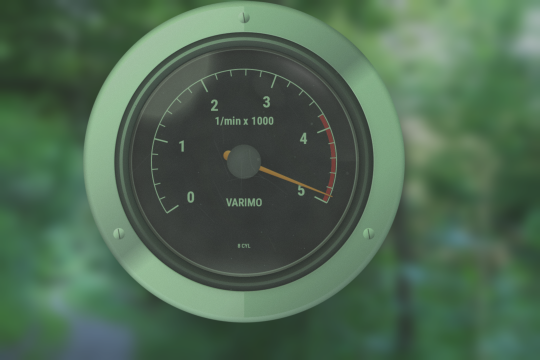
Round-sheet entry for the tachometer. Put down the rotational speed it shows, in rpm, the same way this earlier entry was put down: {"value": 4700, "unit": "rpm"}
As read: {"value": 4900, "unit": "rpm"}
